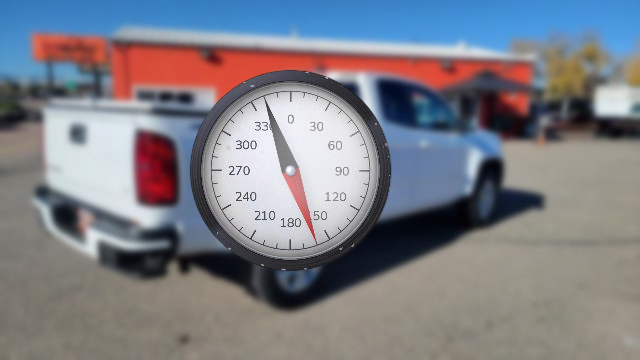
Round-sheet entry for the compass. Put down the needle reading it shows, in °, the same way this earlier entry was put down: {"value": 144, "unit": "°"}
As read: {"value": 160, "unit": "°"}
